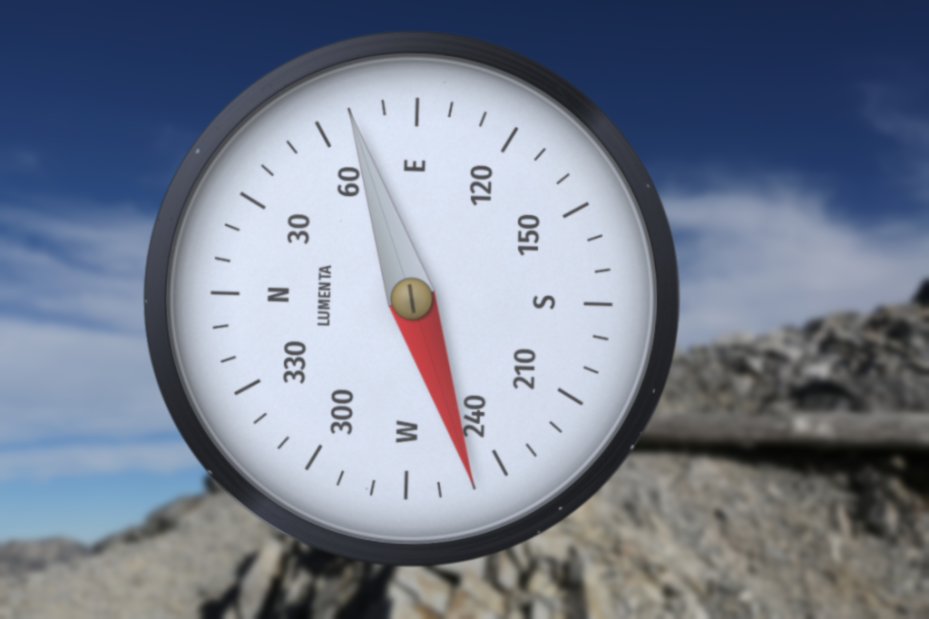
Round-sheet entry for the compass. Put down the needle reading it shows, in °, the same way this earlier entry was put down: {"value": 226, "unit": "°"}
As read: {"value": 250, "unit": "°"}
